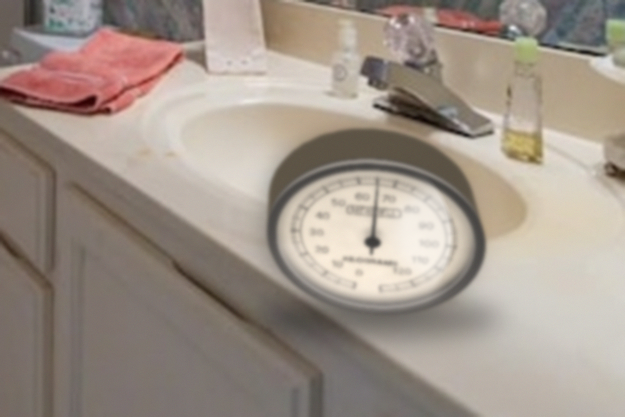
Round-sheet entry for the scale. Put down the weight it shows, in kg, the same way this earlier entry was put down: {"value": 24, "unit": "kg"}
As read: {"value": 65, "unit": "kg"}
